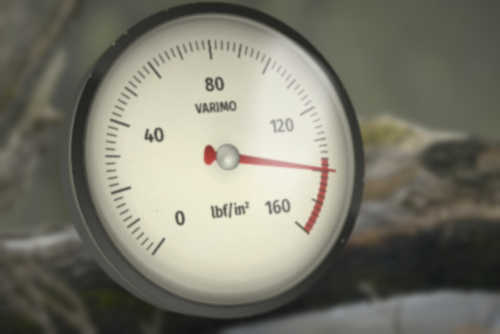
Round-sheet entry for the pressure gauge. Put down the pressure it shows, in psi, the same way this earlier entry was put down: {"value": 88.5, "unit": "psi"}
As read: {"value": 140, "unit": "psi"}
